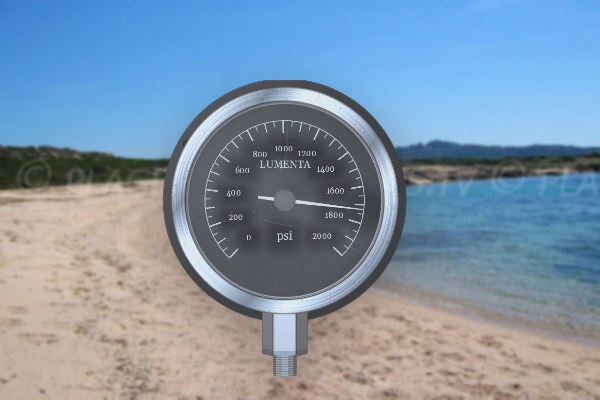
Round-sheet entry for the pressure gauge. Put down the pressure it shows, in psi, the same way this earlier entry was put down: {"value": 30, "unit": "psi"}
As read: {"value": 1725, "unit": "psi"}
